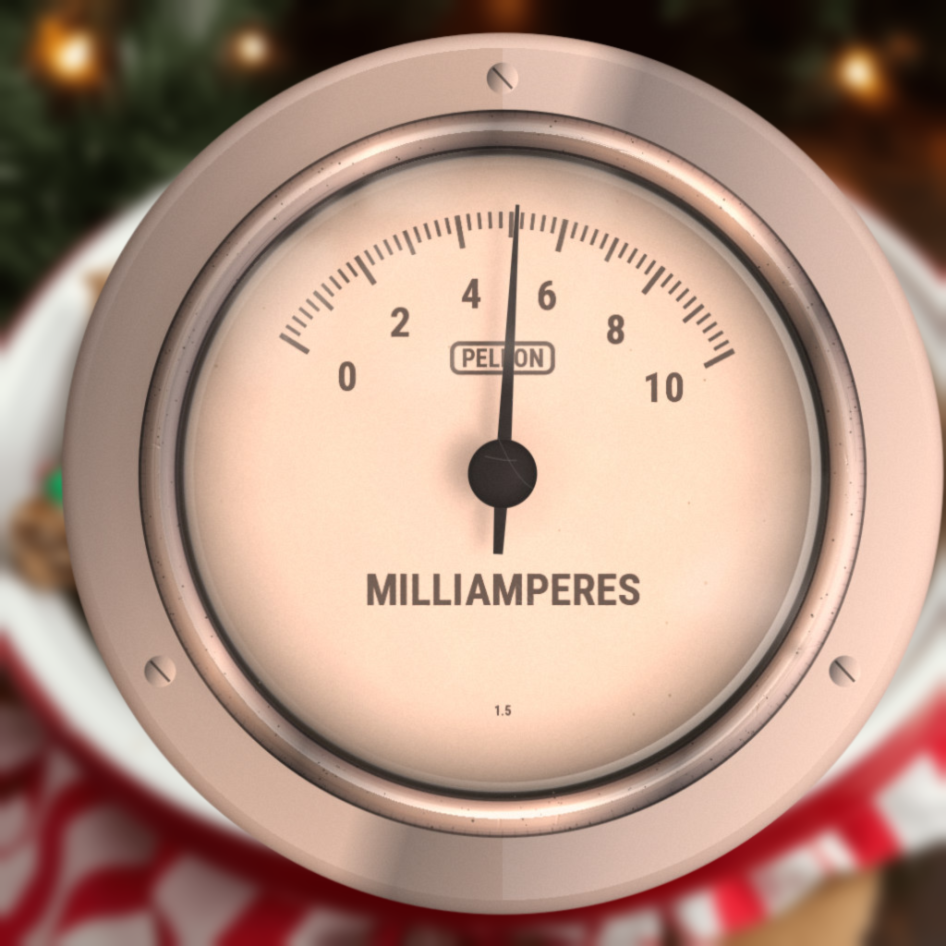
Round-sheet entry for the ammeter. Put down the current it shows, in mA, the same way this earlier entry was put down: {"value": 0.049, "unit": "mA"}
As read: {"value": 5.1, "unit": "mA"}
